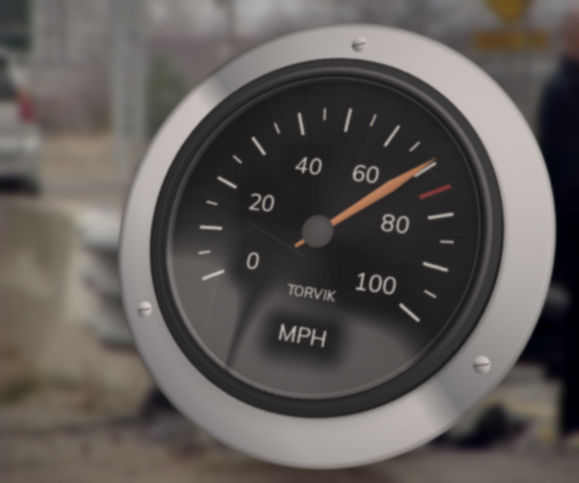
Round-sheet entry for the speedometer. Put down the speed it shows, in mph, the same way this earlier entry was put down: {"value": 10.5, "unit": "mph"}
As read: {"value": 70, "unit": "mph"}
